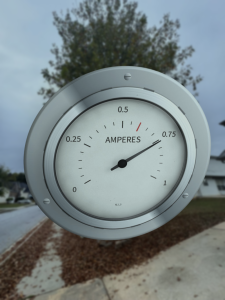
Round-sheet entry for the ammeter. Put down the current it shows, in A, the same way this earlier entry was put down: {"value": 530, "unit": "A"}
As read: {"value": 0.75, "unit": "A"}
